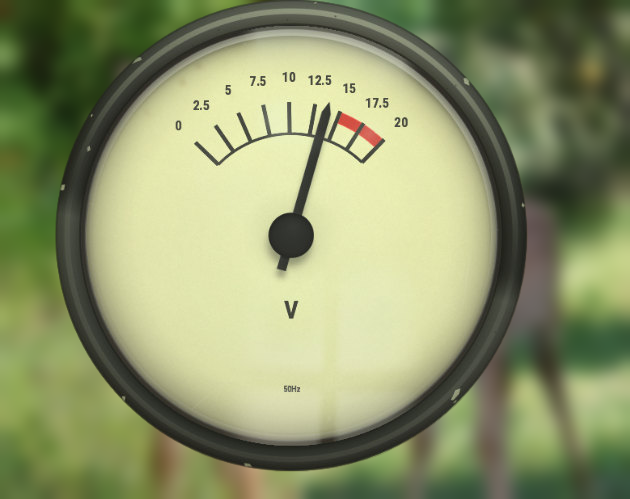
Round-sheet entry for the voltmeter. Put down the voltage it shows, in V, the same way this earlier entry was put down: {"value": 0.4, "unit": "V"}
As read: {"value": 13.75, "unit": "V"}
